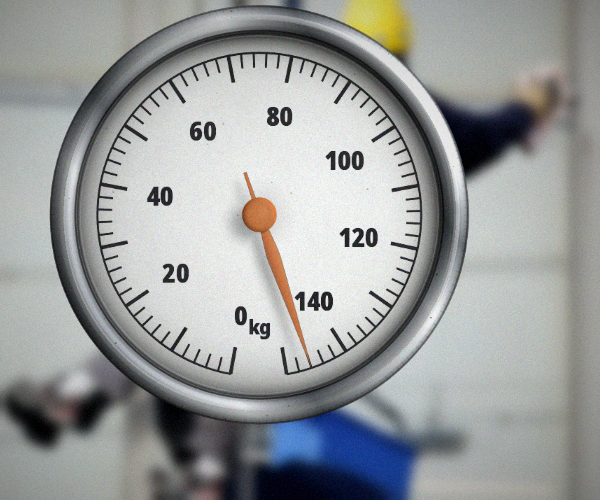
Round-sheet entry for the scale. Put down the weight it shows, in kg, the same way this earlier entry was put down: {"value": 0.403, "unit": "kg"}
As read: {"value": 146, "unit": "kg"}
